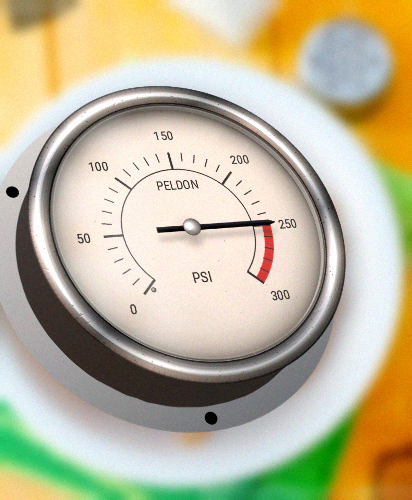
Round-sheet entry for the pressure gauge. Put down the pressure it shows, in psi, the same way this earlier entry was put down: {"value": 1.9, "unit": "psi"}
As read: {"value": 250, "unit": "psi"}
